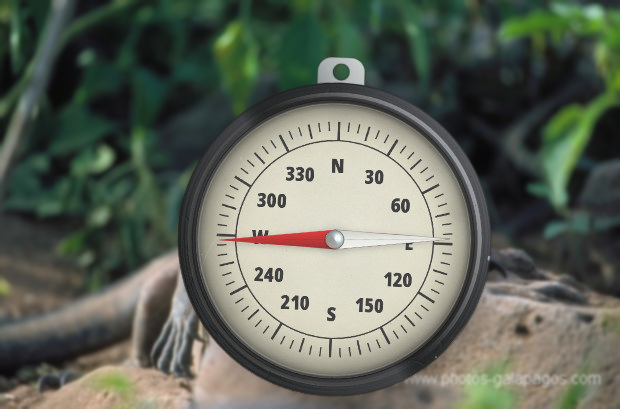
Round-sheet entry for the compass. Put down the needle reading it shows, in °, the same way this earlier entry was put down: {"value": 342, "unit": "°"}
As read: {"value": 267.5, "unit": "°"}
